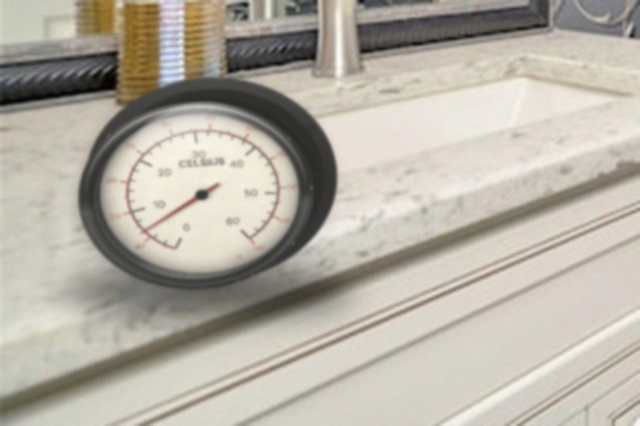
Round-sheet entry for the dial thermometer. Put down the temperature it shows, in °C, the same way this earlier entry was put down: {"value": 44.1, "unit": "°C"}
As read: {"value": 6, "unit": "°C"}
